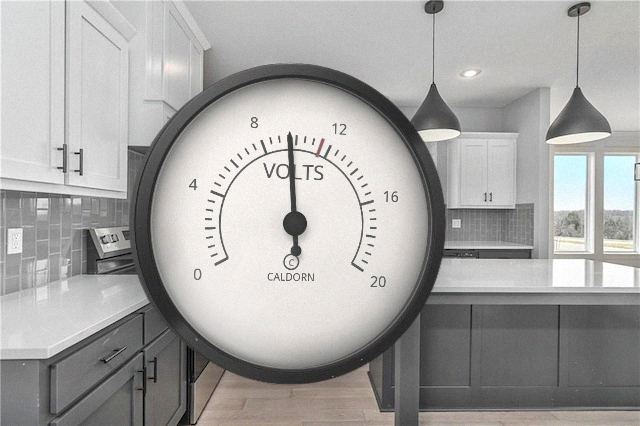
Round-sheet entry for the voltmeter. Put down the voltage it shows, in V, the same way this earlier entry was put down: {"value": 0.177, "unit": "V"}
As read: {"value": 9.5, "unit": "V"}
